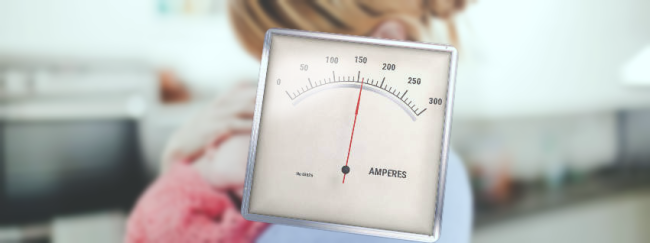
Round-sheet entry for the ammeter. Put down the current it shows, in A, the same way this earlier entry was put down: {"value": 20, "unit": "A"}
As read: {"value": 160, "unit": "A"}
